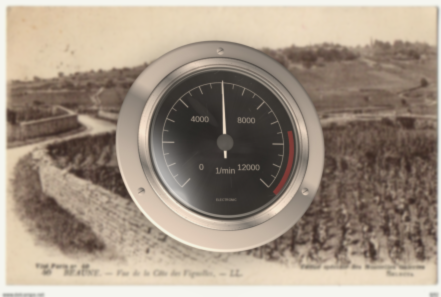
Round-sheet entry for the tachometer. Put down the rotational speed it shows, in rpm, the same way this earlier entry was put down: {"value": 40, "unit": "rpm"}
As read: {"value": 6000, "unit": "rpm"}
